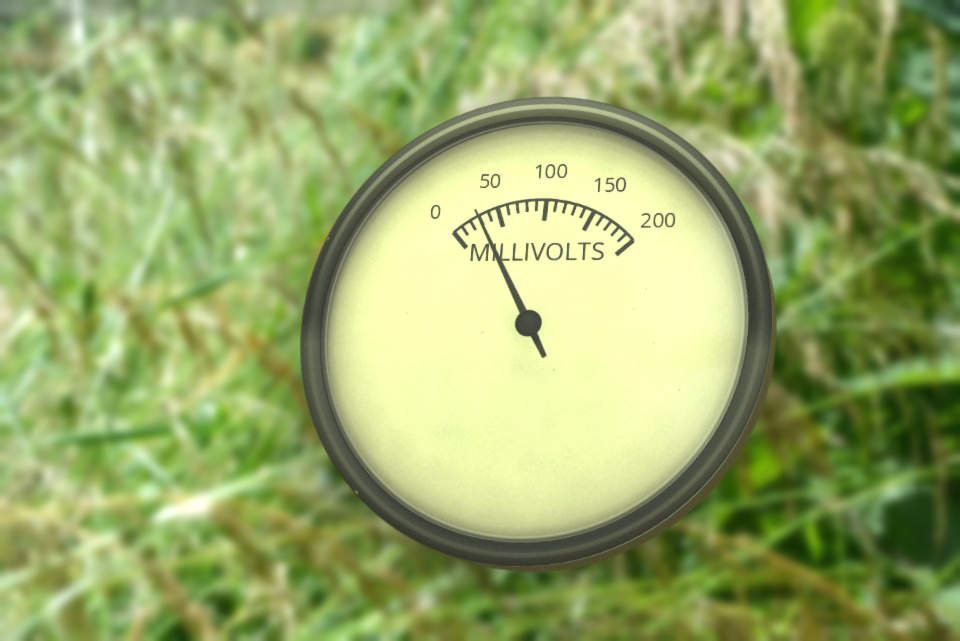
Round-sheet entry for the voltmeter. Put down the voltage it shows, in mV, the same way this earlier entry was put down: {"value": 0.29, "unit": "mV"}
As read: {"value": 30, "unit": "mV"}
